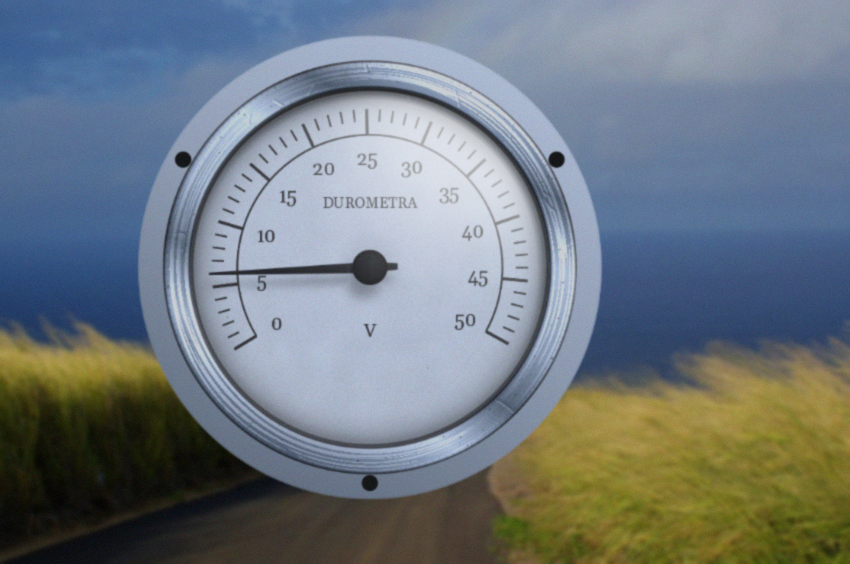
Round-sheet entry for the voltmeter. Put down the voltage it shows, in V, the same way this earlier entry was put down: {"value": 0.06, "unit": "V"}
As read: {"value": 6, "unit": "V"}
